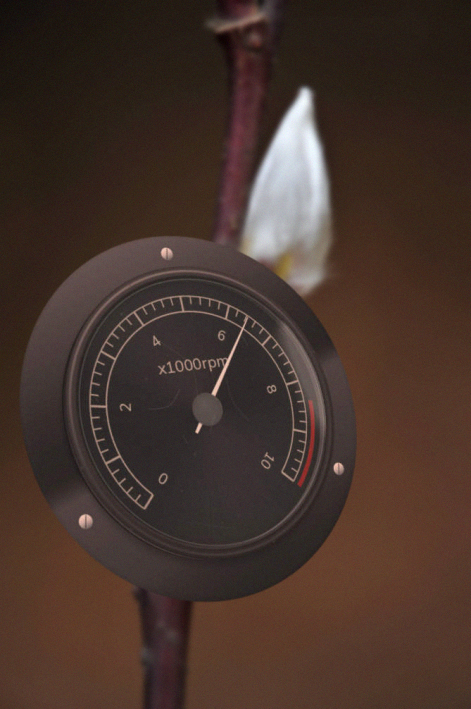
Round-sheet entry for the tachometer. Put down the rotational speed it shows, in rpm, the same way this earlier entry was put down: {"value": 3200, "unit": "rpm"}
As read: {"value": 6400, "unit": "rpm"}
